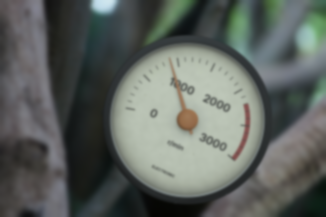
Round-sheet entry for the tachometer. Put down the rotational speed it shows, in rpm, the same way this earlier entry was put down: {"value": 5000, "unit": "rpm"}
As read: {"value": 900, "unit": "rpm"}
